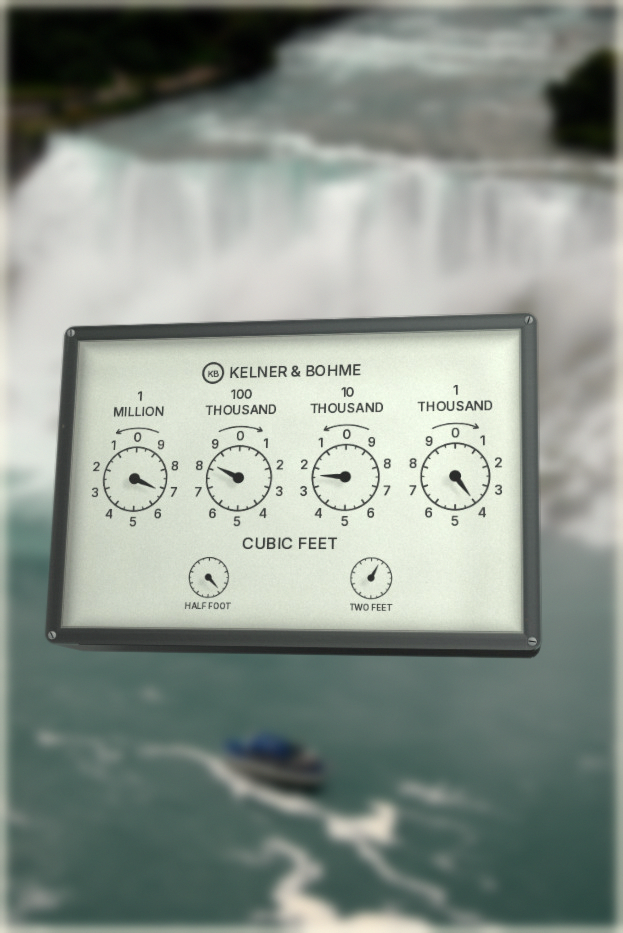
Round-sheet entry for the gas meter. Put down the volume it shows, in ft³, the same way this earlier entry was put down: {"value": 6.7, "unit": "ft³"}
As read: {"value": 682400, "unit": "ft³"}
